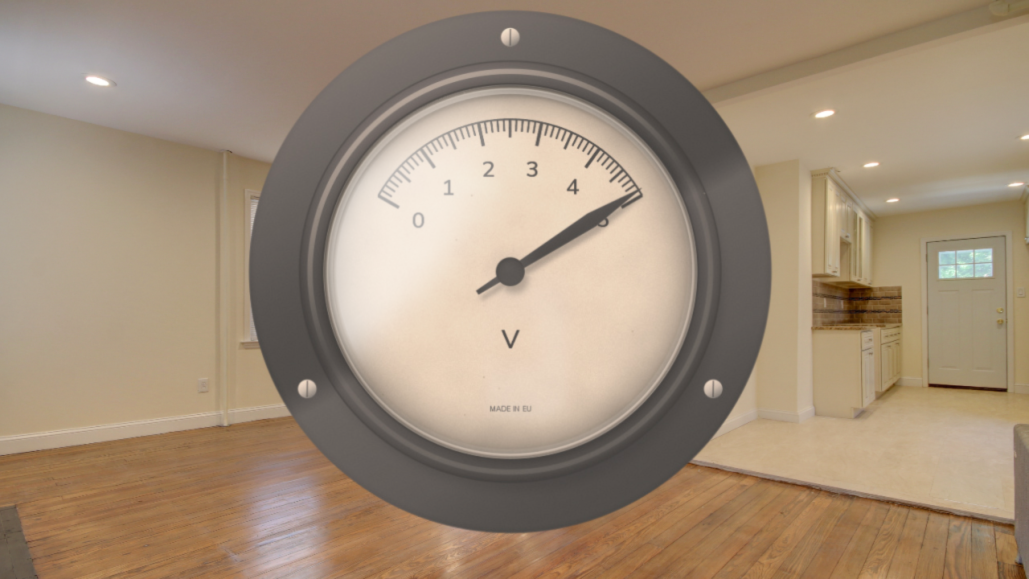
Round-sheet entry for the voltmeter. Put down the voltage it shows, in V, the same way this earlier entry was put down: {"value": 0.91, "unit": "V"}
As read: {"value": 4.9, "unit": "V"}
